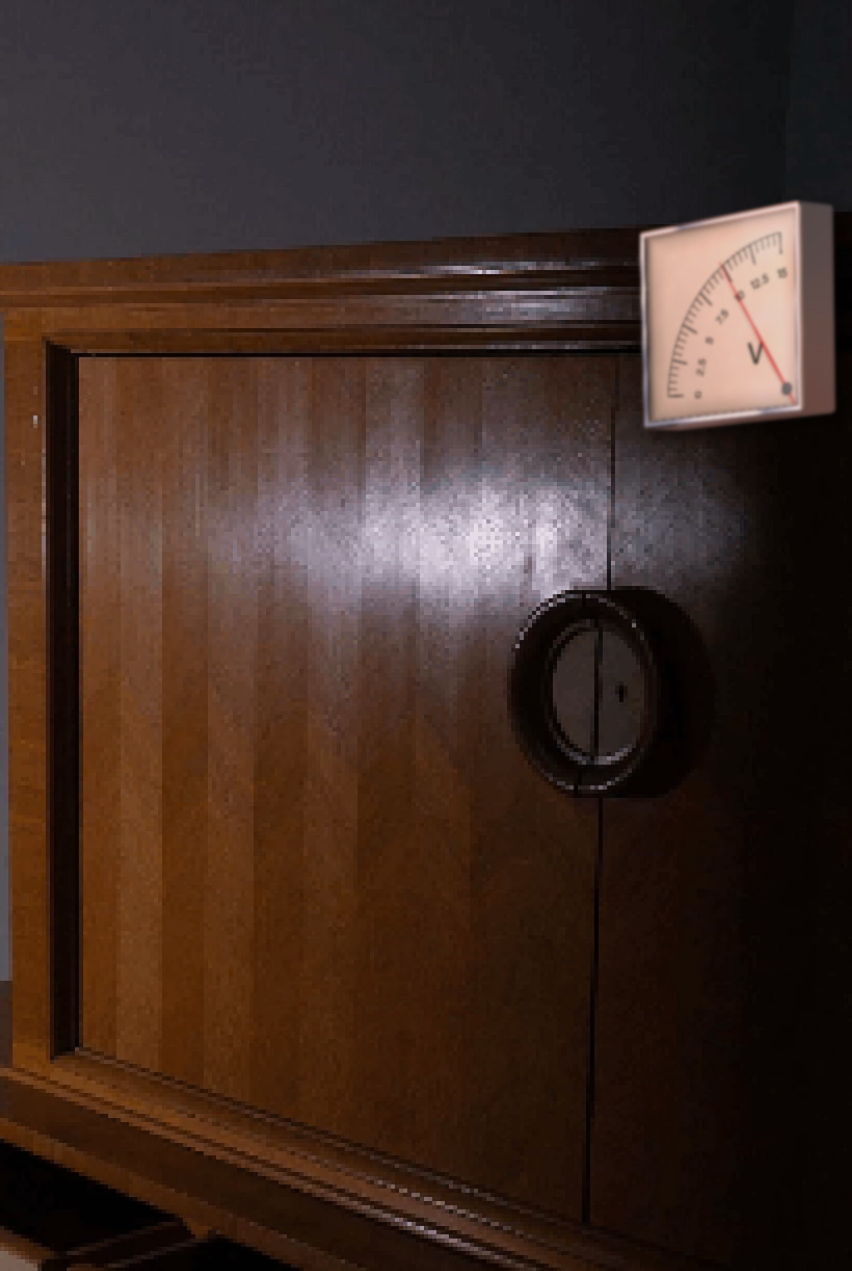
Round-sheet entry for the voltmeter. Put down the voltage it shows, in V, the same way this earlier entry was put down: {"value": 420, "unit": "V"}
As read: {"value": 10, "unit": "V"}
